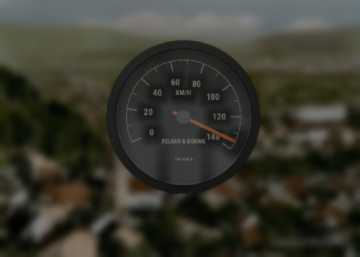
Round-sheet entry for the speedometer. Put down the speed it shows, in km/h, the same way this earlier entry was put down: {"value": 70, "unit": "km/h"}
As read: {"value": 135, "unit": "km/h"}
